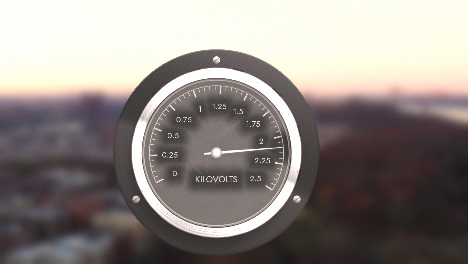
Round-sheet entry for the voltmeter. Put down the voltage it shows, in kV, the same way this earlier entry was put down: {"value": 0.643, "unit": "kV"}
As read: {"value": 2.1, "unit": "kV"}
